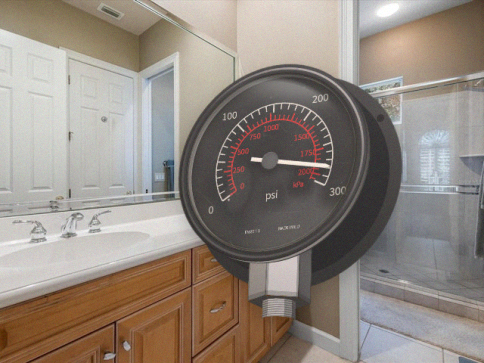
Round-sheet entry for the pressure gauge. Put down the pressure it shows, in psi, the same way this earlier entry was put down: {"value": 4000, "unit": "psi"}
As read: {"value": 280, "unit": "psi"}
